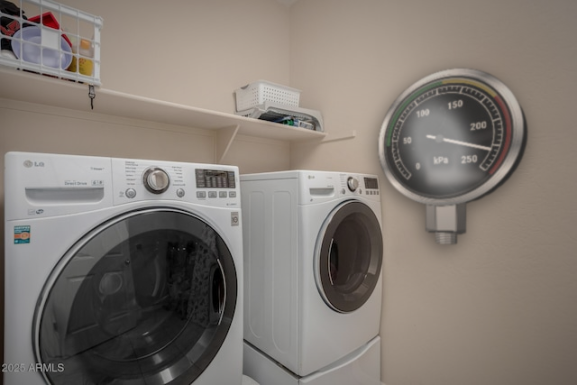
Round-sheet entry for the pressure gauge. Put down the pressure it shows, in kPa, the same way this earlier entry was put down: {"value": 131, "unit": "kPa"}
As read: {"value": 230, "unit": "kPa"}
